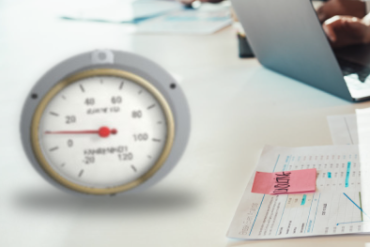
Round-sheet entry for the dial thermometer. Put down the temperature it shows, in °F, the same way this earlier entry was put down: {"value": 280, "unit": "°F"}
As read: {"value": 10, "unit": "°F"}
